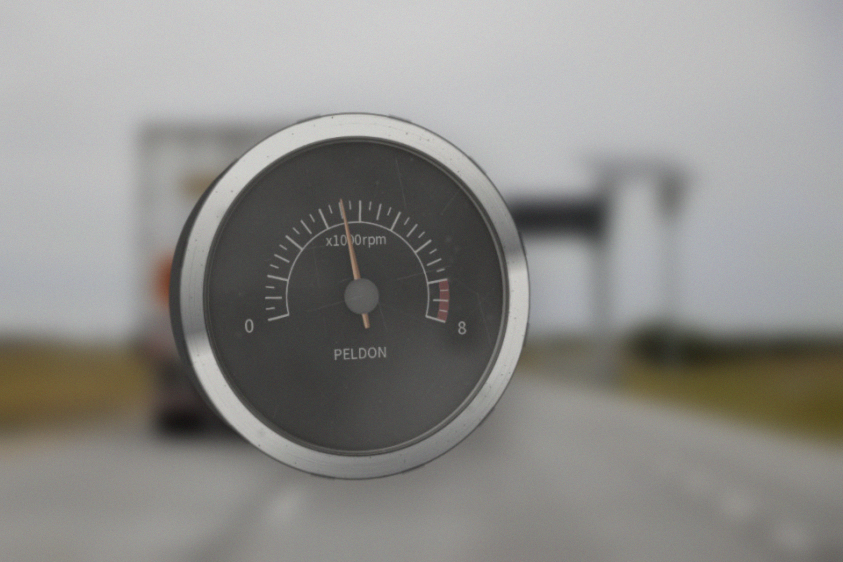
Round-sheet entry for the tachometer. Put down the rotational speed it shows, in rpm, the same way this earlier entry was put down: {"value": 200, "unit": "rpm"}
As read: {"value": 3500, "unit": "rpm"}
